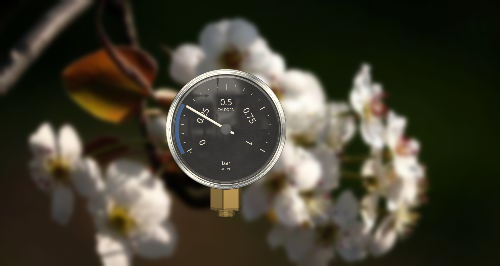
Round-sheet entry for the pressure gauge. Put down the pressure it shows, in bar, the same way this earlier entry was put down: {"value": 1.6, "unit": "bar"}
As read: {"value": 0.25, "unit": "bar"}
